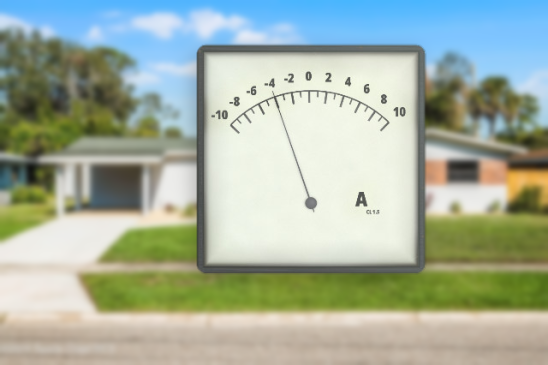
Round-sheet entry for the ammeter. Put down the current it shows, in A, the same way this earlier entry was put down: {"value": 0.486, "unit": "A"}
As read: {"value": -4, "unit": "A"}
